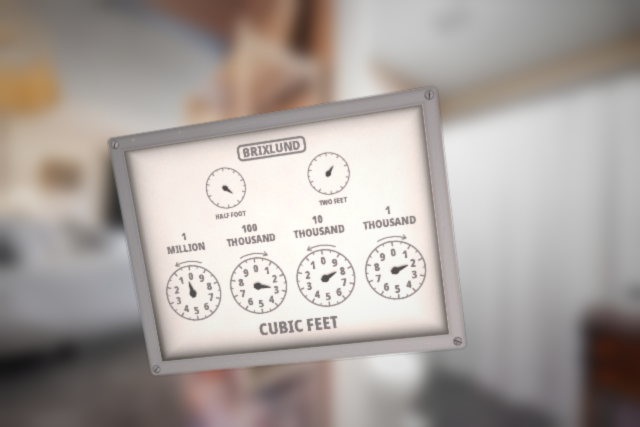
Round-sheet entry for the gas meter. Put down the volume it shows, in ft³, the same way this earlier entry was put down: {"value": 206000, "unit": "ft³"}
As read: {"value": 28200, "unit": "ft³"}
